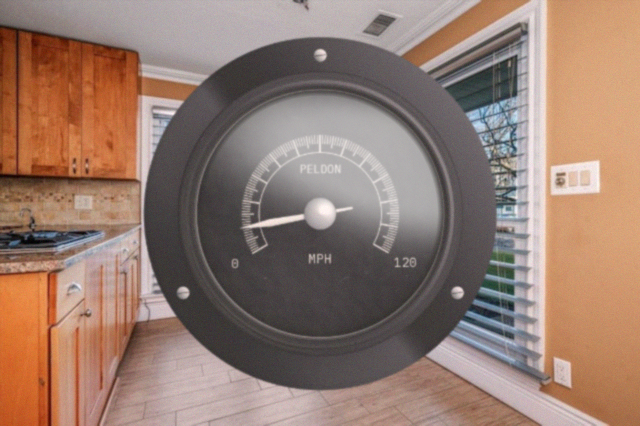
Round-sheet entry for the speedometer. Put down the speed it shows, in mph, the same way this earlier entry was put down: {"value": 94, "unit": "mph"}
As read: {"value": 10, "unit": "mph"}
